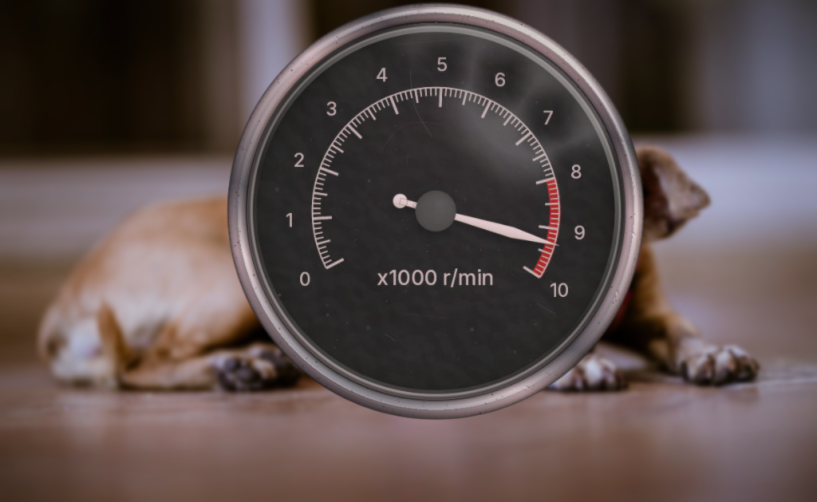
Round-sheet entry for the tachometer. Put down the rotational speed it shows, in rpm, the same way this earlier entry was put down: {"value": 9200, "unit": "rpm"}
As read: {"value": 9300, "unit": "rpm"}
